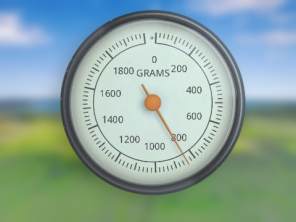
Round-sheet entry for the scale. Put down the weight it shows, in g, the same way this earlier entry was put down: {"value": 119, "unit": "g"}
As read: {"value": 840, "unit": "g"}
